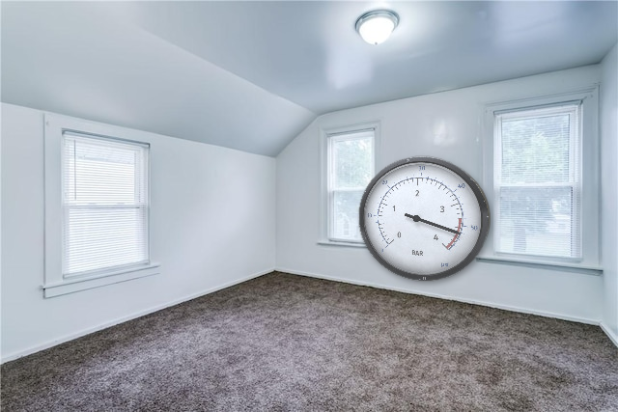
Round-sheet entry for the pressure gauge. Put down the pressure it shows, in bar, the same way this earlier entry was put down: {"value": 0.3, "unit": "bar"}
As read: {"value": 3.6, "unit": "bar"}
